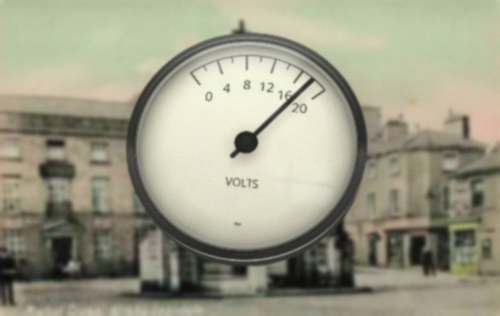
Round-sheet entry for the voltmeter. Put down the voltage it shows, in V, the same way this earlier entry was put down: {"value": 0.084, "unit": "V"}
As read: {"value": 18, "unit": "V"}
